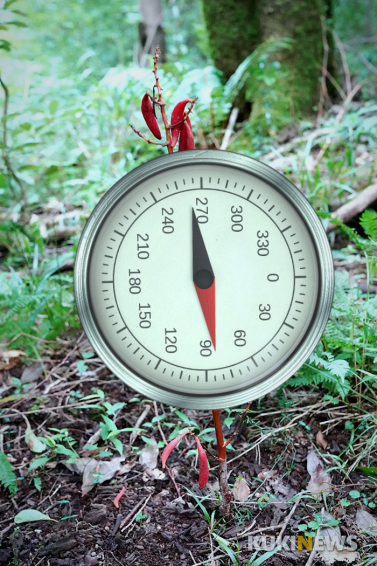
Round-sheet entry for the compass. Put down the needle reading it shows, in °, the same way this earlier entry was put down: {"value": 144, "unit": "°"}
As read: {"value": 82.5, "unit": "°"}
